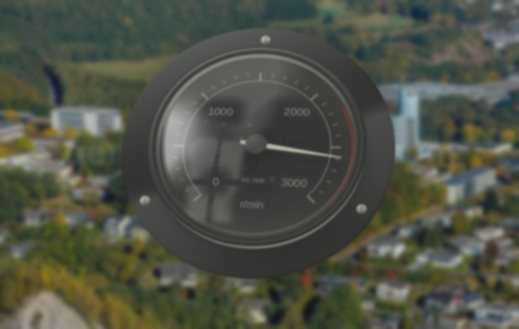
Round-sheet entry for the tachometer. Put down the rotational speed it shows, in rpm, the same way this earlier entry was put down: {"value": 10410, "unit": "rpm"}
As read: {"value": 2600, "unit": "rpm"}
